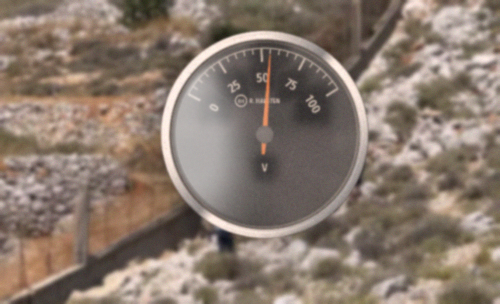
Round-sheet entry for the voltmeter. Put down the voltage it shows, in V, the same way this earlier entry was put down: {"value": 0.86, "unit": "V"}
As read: {"value": 55, "unit": "V"}
